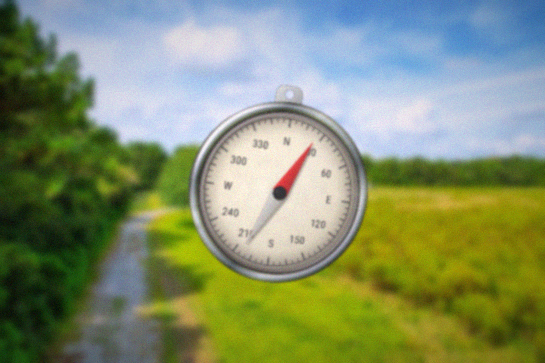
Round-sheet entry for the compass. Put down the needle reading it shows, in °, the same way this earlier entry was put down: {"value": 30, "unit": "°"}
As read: {"value": 25, "unit": "°"}
